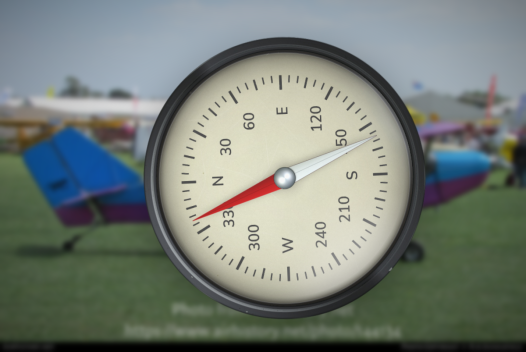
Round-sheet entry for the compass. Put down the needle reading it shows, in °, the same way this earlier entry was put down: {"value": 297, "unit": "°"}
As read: {"value": 337.5, "unit": "°"}
